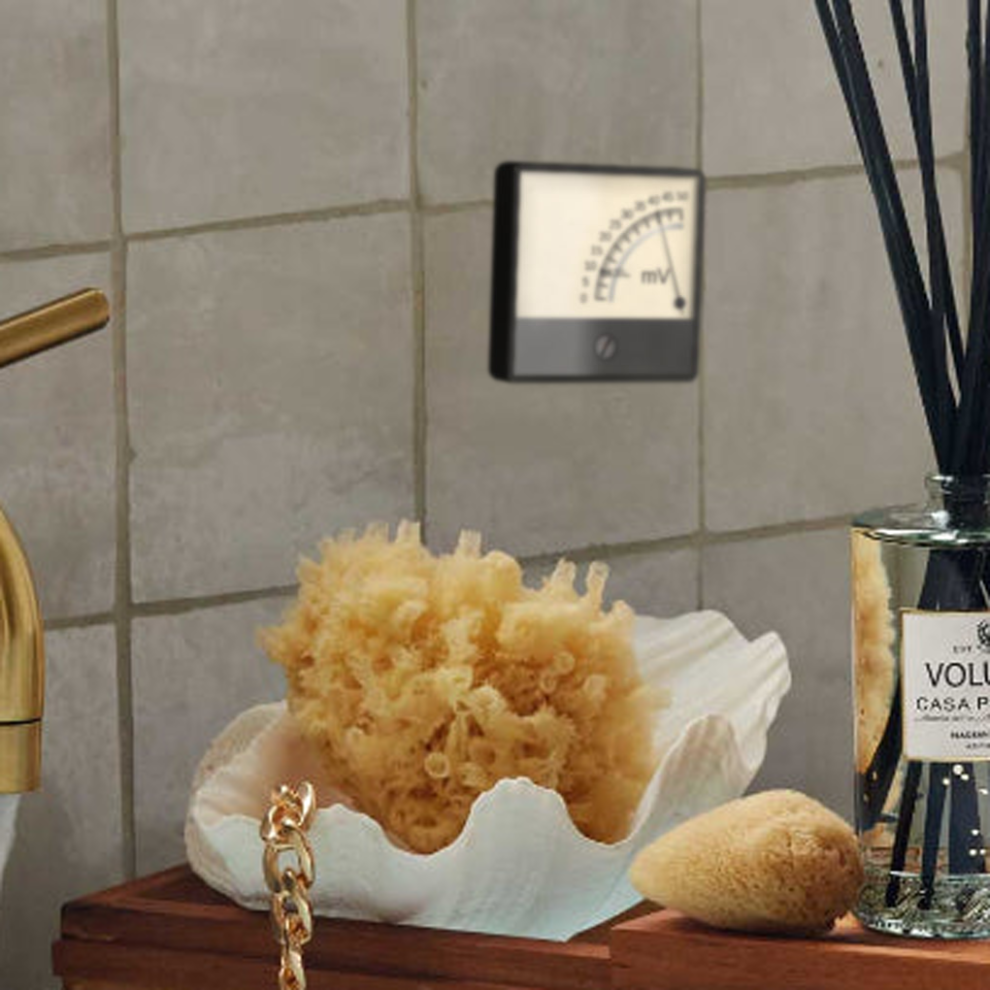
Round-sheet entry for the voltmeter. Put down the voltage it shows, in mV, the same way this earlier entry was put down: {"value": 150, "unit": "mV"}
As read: {"value": 40, "unit": "mV"}
